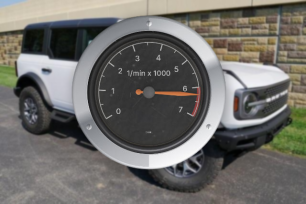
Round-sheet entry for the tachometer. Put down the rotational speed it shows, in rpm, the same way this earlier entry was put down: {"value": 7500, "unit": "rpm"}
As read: {"value": 6250, "unit": "rpm"}
